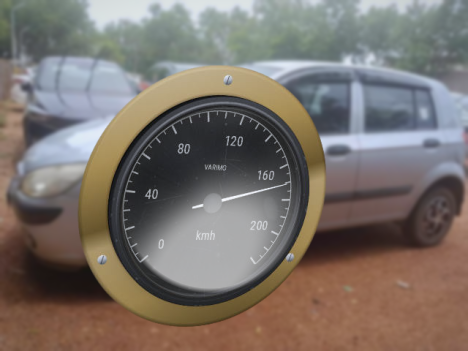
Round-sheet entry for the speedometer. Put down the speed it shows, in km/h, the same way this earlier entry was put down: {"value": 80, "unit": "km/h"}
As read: {"value": 170, "unit": "km/h"}
